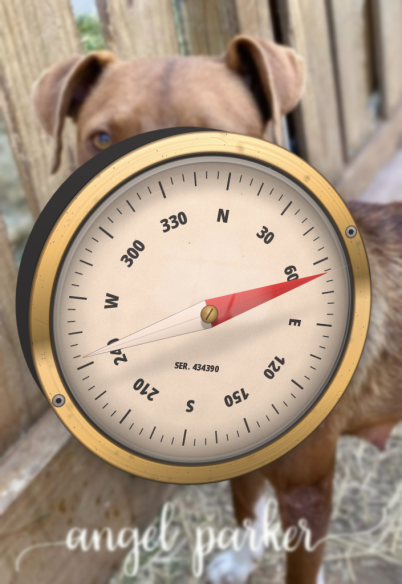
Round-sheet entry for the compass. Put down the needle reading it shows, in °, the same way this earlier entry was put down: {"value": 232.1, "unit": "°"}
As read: {"value": 65, "unit": "°"}
